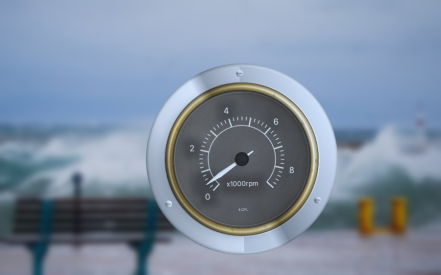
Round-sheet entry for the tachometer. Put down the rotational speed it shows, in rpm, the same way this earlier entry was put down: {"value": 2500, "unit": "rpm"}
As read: {"value": 400, "unit": "rpm"}
